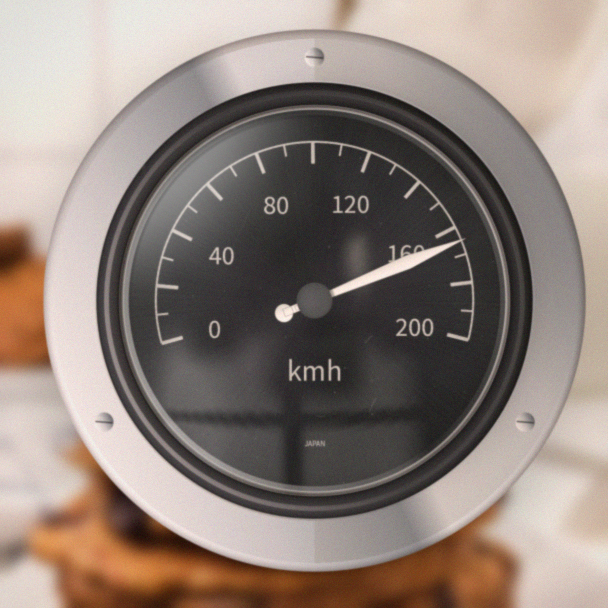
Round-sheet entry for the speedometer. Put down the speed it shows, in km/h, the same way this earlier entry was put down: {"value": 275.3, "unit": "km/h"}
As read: {"value": 165, "unit": "km/h"}
